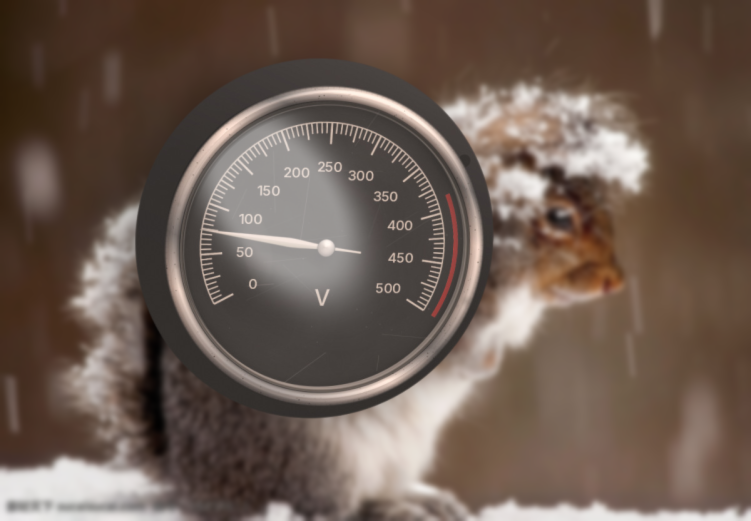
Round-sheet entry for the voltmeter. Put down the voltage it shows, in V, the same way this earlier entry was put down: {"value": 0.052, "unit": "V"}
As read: {"value": 75, "unit": "V"}
